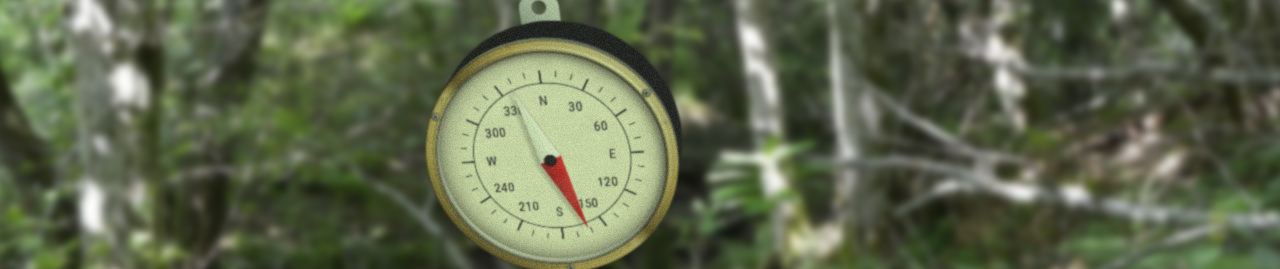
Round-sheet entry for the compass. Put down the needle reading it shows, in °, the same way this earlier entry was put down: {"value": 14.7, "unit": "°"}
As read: {"value": 160, "unit": "°"}
